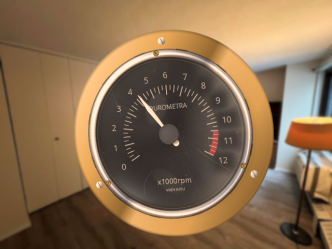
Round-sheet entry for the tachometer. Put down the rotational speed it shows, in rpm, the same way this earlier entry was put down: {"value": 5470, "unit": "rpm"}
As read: {"value": 4250, "unit": "rpm"}
